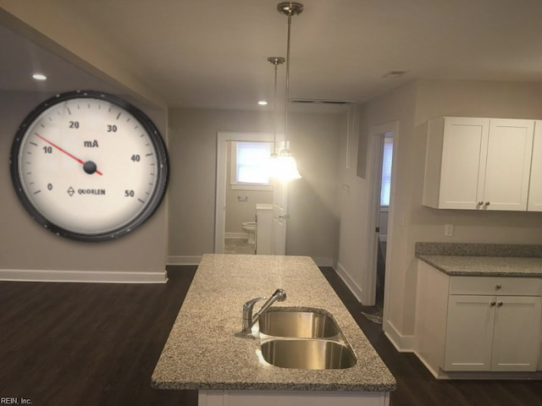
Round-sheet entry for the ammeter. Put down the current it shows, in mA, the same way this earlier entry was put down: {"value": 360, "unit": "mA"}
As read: {"value": 12, "unit": "mA"}
